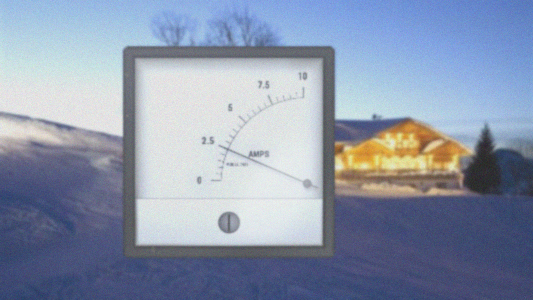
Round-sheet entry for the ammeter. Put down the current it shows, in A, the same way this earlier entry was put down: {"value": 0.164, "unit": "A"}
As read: {"value": 2.5, "unit": "A"}
